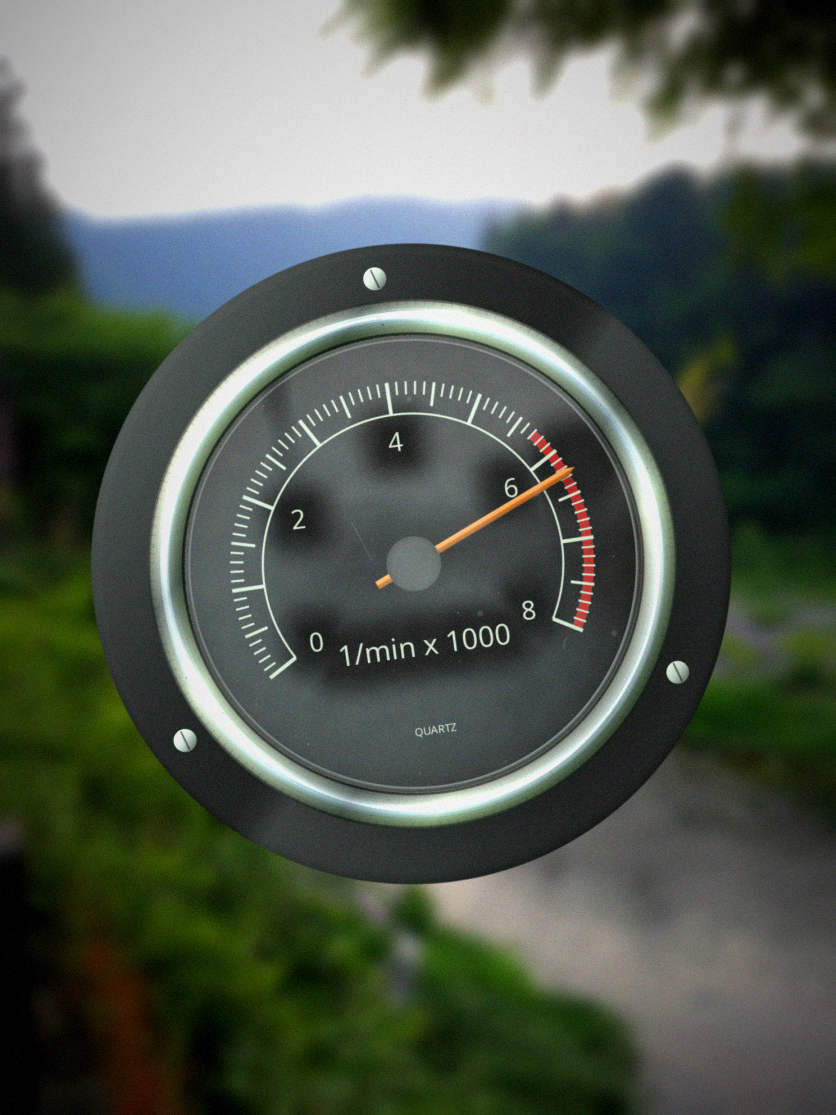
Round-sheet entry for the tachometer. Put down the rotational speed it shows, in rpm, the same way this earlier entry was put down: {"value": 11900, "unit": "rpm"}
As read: {"value": 6250, "unit": "rpm"}
